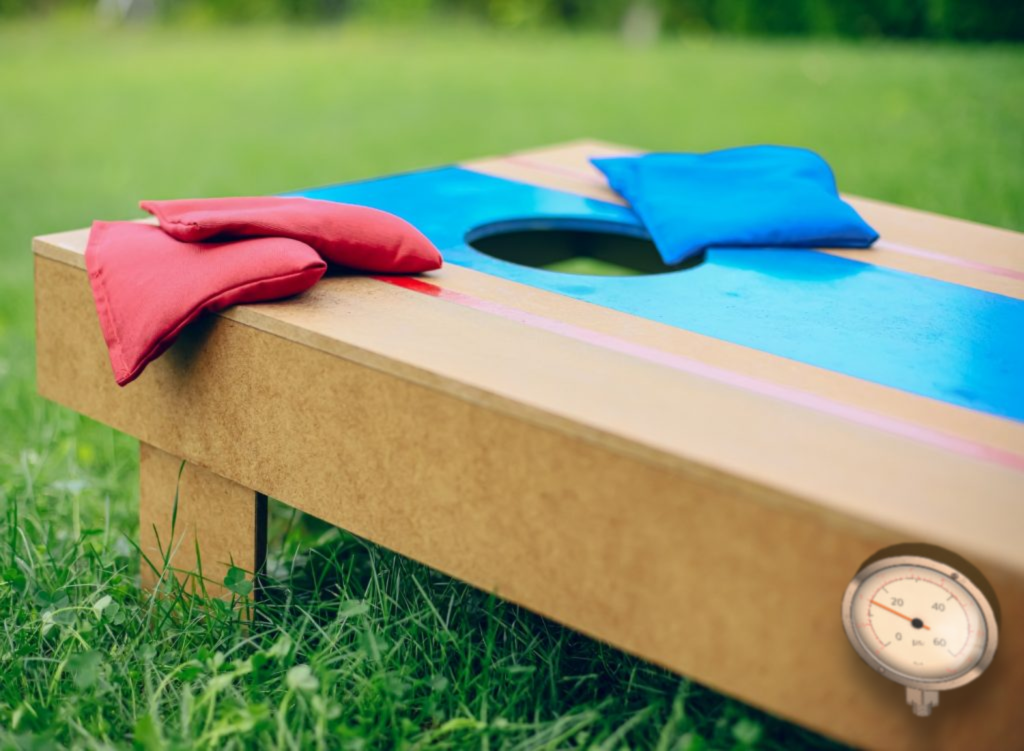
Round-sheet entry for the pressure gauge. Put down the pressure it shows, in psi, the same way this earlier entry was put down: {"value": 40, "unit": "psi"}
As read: {"value": 15, "unit": "psi"}
